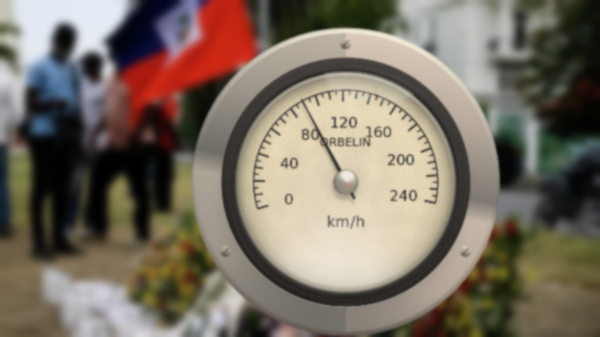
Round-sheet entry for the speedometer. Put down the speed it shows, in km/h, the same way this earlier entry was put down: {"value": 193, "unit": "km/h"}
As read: {"value": 90, "unit": "km/h"}
